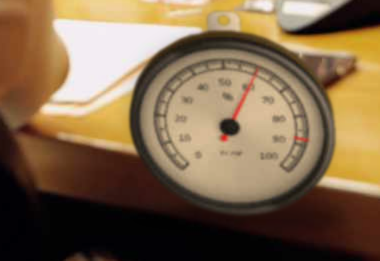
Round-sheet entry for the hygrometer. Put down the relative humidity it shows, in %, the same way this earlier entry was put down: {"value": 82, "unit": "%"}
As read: {"value": 60, "unit": "%"}
